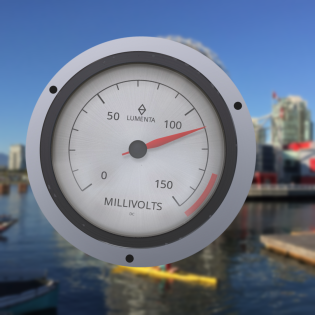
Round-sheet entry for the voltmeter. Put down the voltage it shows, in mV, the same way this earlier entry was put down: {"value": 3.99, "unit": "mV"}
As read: {"value": 110, "unit": "mV"}
